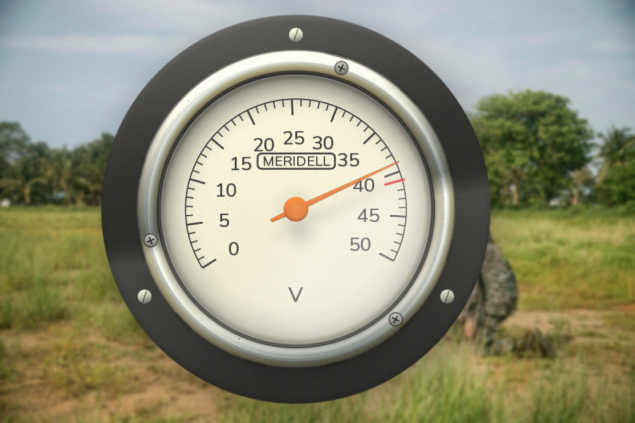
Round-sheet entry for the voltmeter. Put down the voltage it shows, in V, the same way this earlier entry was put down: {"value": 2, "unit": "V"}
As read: {"value": 39, "unit": "V"}
